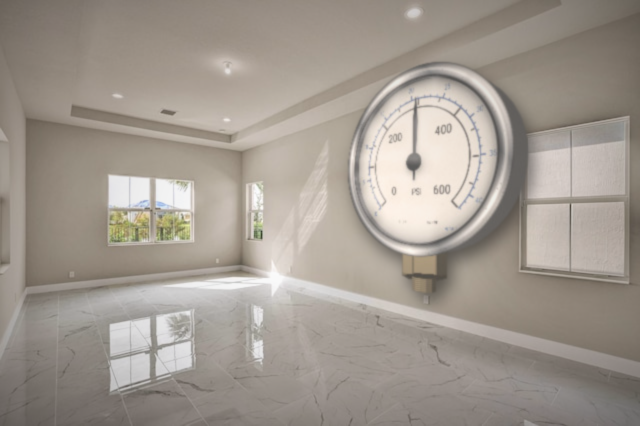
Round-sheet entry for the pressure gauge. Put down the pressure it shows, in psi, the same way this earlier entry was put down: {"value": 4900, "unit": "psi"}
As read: {"value": 300, "unit": "psi"}
